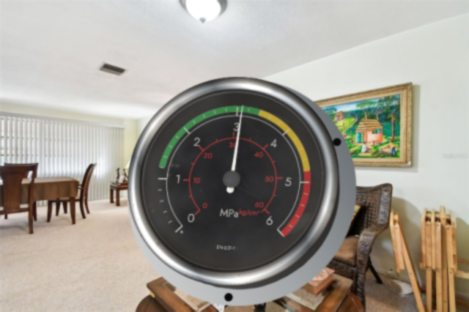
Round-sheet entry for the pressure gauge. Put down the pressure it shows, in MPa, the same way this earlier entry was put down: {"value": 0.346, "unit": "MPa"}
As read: {"value": 3.1, "unit": "MPa"}
